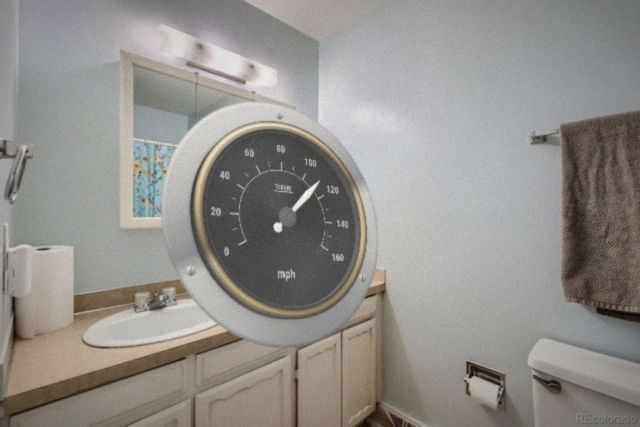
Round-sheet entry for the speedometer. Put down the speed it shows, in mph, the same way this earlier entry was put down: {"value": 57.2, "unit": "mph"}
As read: {"value": 110, "unit": "mph"}
